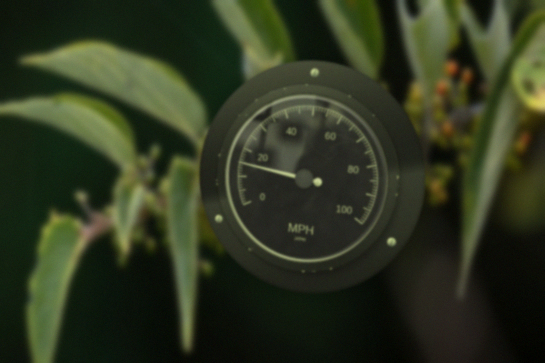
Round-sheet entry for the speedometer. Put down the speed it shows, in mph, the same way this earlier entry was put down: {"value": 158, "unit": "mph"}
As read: {"value": 15, "unit": "mph"}
